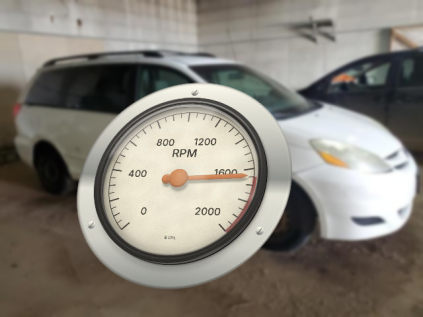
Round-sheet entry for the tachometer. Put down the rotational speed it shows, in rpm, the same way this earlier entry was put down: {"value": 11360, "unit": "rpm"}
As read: {"value": 1650, "unit": "rpm"}
